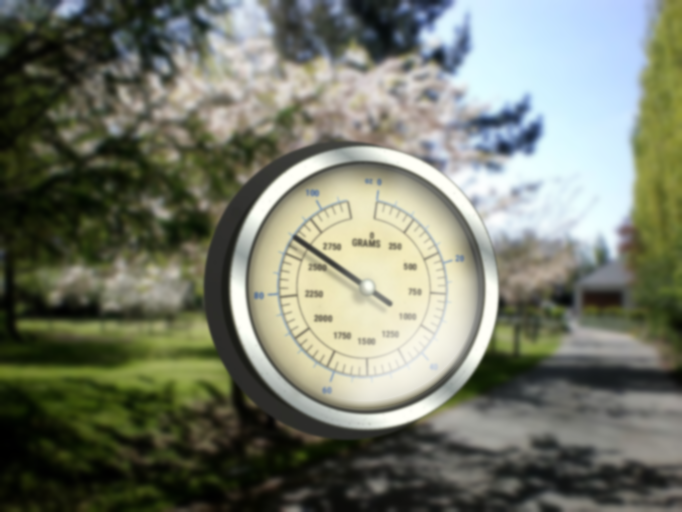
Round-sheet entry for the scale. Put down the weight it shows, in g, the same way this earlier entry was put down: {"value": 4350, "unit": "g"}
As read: {"value": 2600, "unit": "g"}
